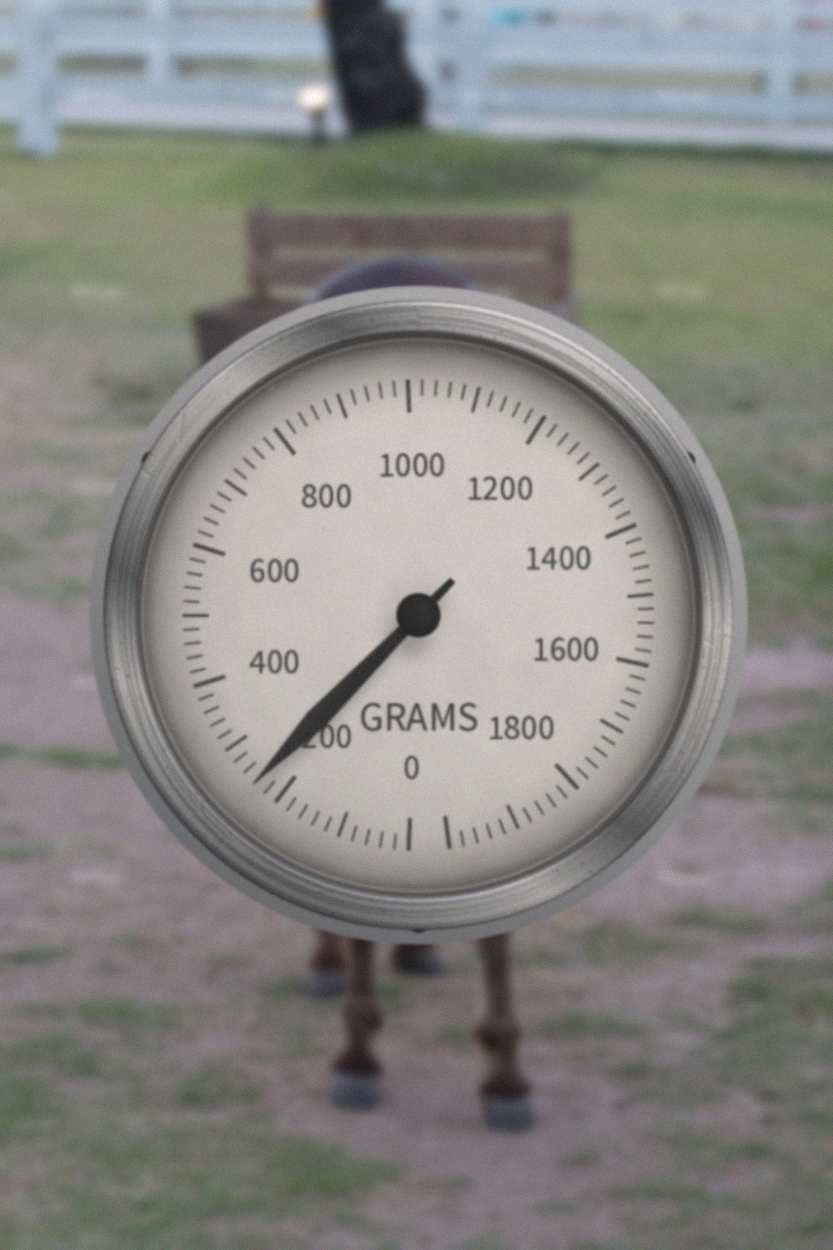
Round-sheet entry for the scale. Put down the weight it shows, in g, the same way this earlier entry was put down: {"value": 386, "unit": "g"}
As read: {"value": 240, "unit": "g"}
